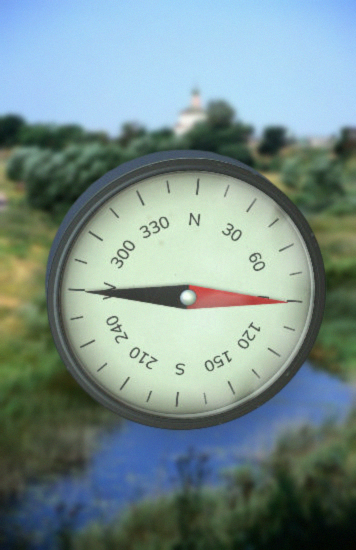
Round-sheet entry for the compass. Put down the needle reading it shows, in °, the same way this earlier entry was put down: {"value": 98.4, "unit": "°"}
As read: {"value": 90, "unit": "°"}
